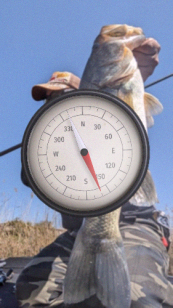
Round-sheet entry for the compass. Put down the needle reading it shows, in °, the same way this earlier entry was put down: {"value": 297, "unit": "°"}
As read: {"value": 160, "unit": "°"}
